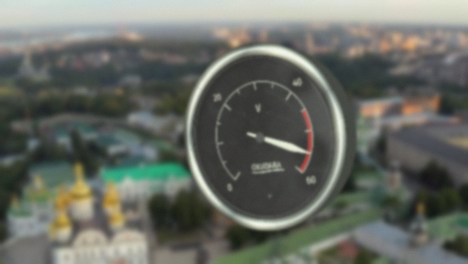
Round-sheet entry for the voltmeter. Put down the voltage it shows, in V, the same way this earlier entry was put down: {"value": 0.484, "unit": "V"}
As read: {"value": 55, "unit": "V"}
